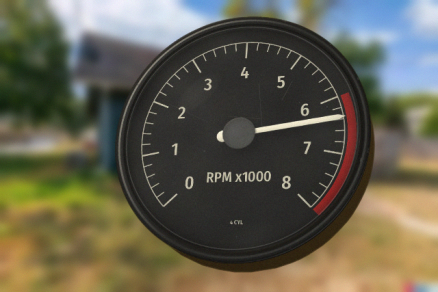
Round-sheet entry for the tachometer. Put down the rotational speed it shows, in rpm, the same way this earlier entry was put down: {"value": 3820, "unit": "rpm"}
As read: {"value": 6400, "unit": "rpm"}
